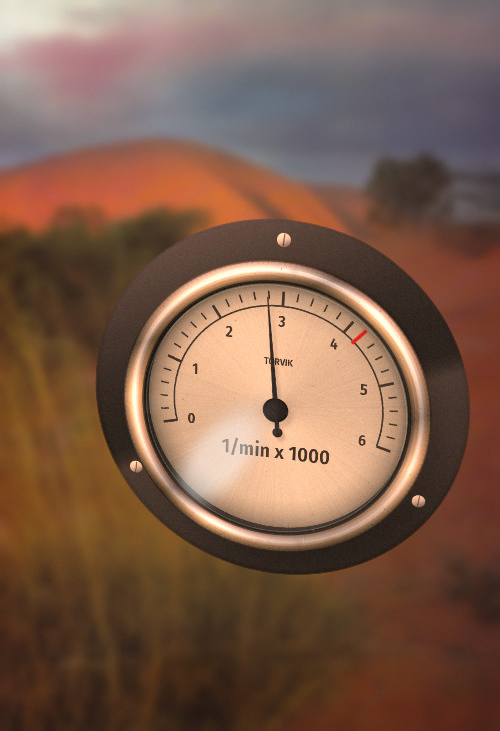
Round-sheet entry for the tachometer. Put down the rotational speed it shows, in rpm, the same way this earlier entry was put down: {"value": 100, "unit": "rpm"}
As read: {"value": 2800, "unit": "rpm"}
